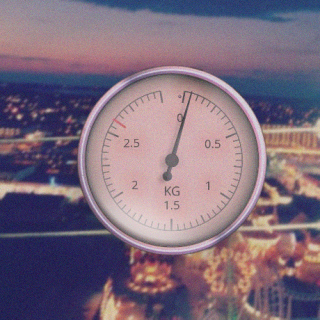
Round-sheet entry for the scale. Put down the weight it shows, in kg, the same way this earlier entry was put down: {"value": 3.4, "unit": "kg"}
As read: {"value": 0.05, "unit": "kg"}
